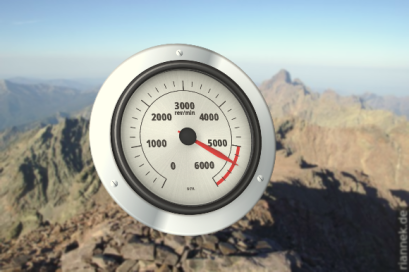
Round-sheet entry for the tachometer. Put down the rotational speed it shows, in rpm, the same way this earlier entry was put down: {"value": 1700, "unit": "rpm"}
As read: {"value": 5400, "unit": "rpm"}
